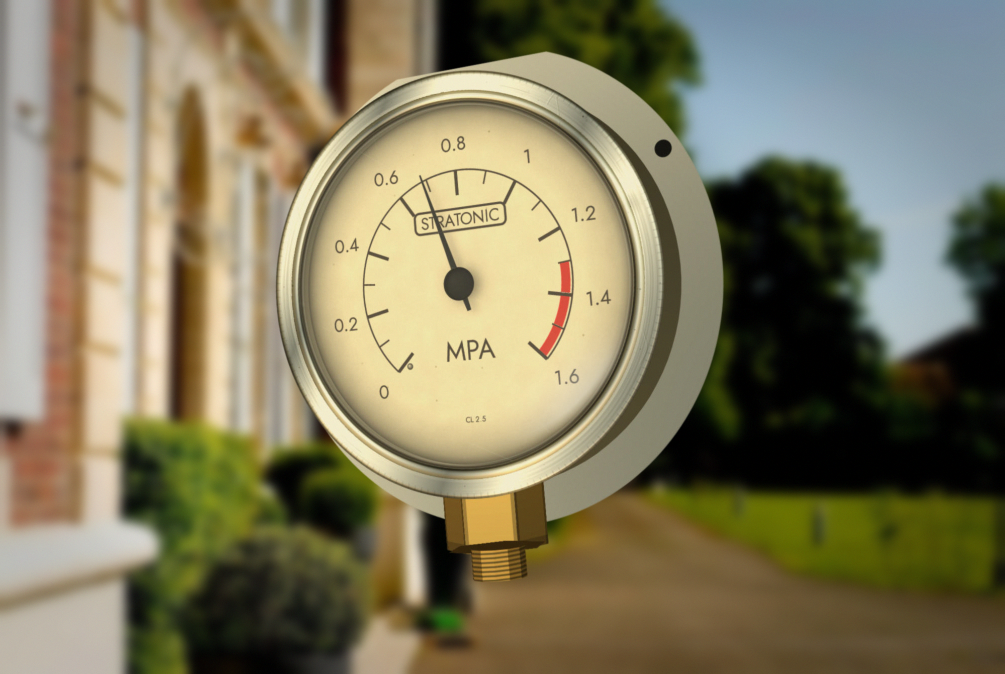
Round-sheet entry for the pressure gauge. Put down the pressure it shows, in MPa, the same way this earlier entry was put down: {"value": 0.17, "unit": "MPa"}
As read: {"value": 0.7, "unit": "MPa"}
